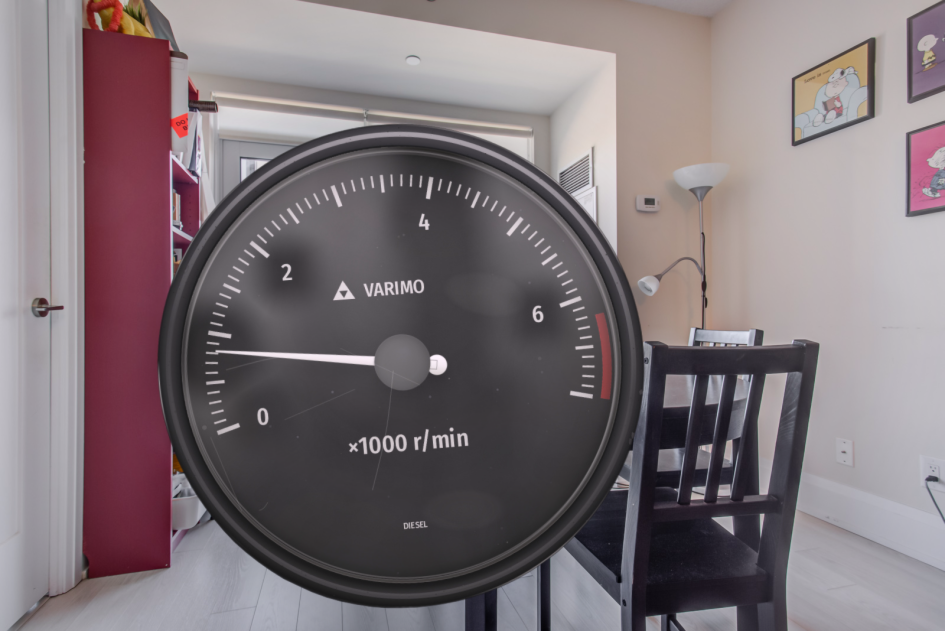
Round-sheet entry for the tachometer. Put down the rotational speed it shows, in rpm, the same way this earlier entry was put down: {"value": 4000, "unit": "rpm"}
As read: {"value": 800, "unit": "rpm"}
